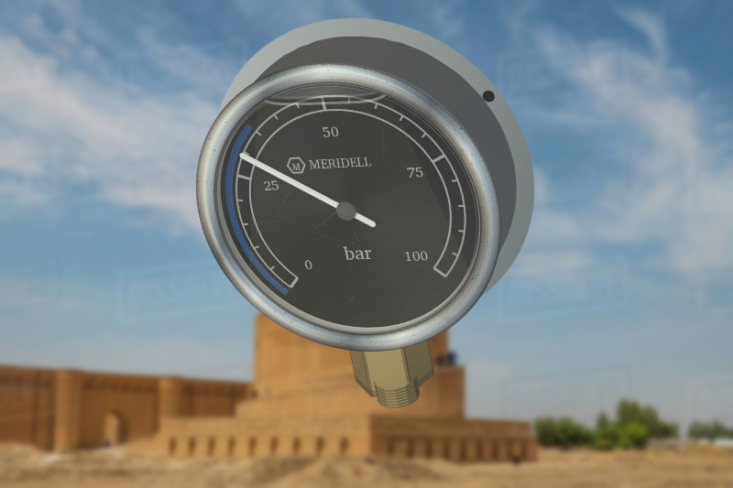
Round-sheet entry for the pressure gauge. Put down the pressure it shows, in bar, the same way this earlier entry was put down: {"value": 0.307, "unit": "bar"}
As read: {"value": 30, "unit": "bar"}
